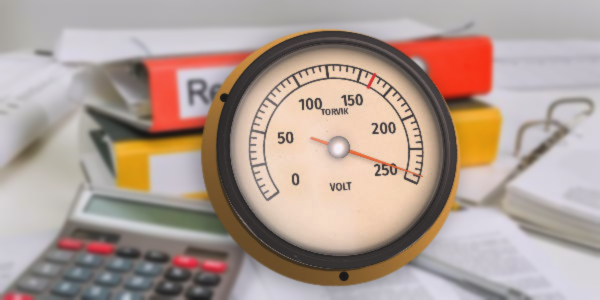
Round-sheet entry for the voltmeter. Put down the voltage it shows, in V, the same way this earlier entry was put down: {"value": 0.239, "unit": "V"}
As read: {"value": 245, "unit": "V"}
